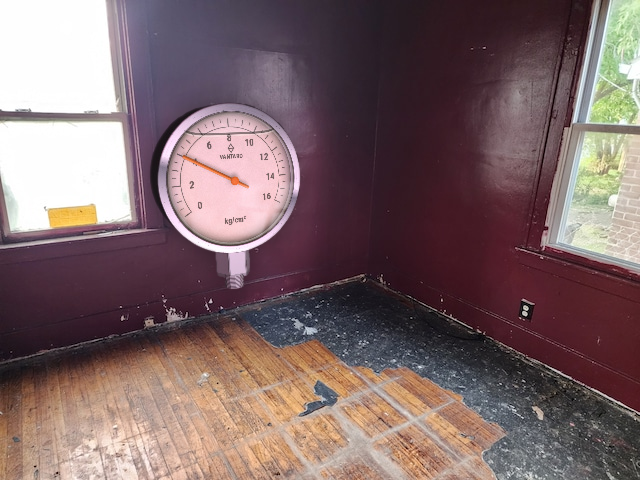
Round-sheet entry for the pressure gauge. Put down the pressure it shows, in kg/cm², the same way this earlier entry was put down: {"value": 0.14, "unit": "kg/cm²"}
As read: {"value": 4, "unit": "kg/cm²"}
